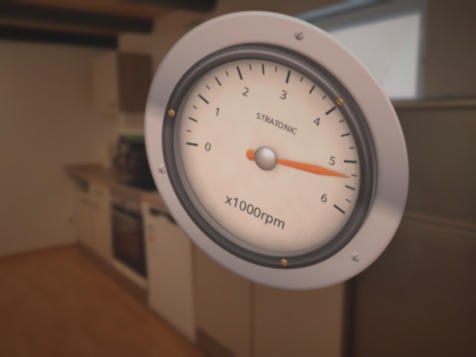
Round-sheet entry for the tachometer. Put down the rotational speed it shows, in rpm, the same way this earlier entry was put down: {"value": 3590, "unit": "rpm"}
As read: {"value": 5250, "unit": "rpm"}
